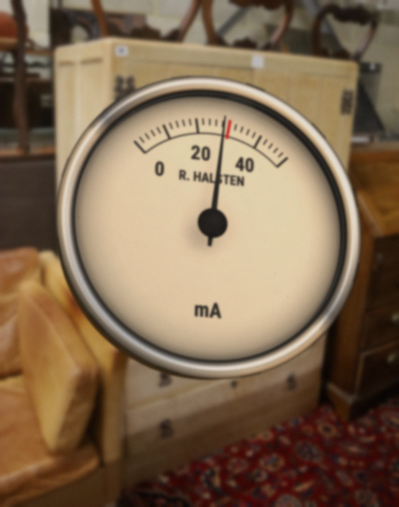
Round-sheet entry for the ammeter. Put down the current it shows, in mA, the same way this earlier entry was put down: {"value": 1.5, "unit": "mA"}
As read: {"value": 28, "unit": "mA"}
